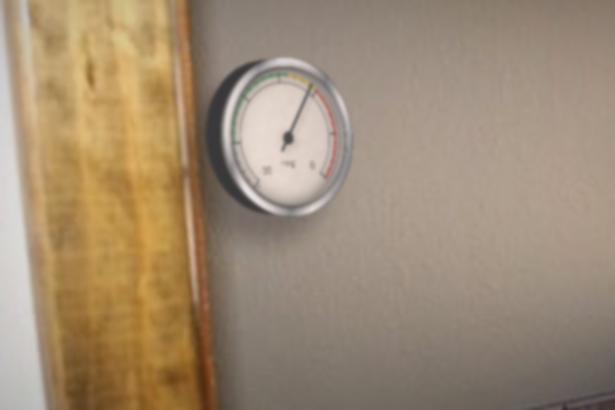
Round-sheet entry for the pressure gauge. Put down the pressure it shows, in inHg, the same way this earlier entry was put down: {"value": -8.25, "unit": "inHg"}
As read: {"value": -11, "unit": "inHg"}
